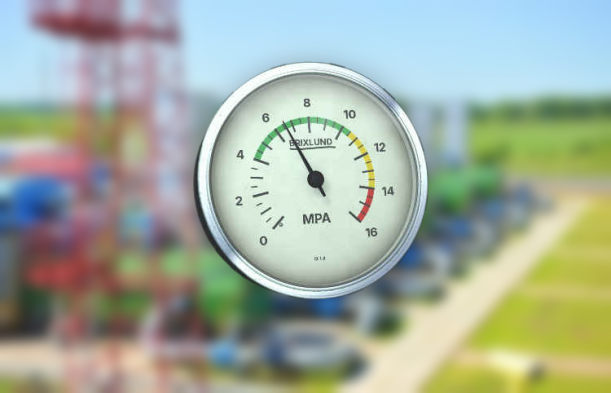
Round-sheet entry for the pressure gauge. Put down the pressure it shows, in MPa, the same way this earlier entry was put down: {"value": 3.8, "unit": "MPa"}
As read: {"value": 6.5, "unit": "MPa"}
